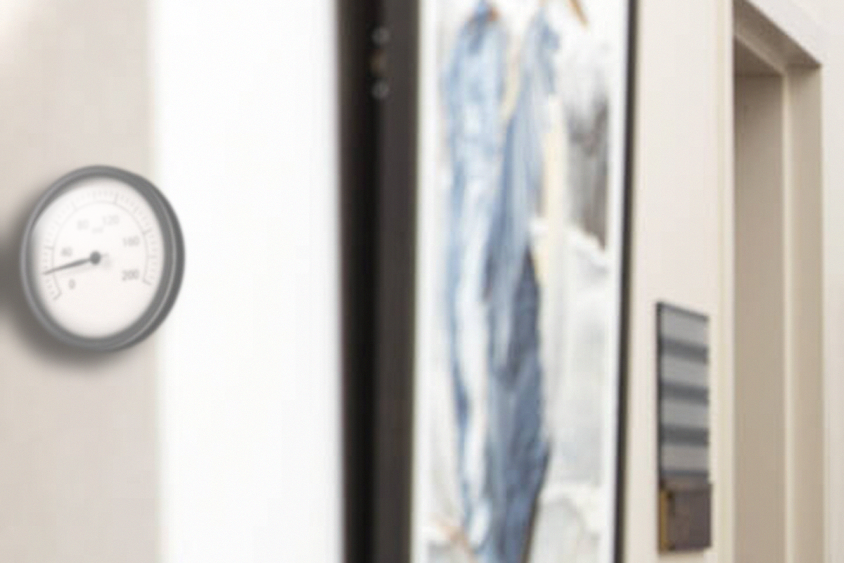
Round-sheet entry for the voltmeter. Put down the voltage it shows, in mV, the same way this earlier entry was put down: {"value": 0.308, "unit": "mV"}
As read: {"value": 20, "unit": "mV"}
